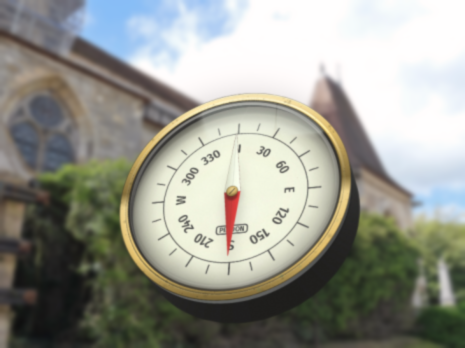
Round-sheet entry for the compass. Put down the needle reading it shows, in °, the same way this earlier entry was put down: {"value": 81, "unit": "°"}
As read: {"value": 180, "unit": "°"}
